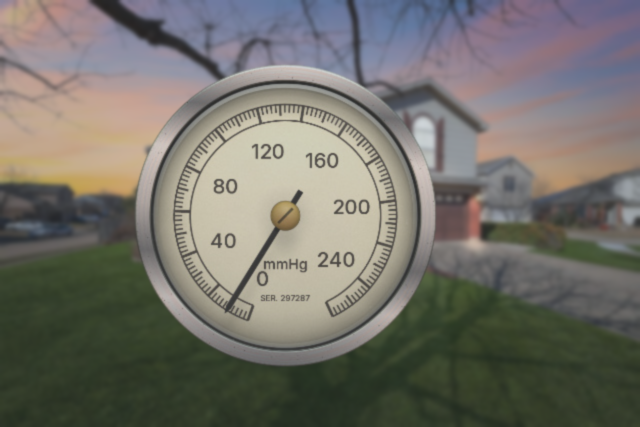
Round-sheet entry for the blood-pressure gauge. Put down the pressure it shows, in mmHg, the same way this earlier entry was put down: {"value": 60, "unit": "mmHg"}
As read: {"value": 10, "unit": "mmHg"}
